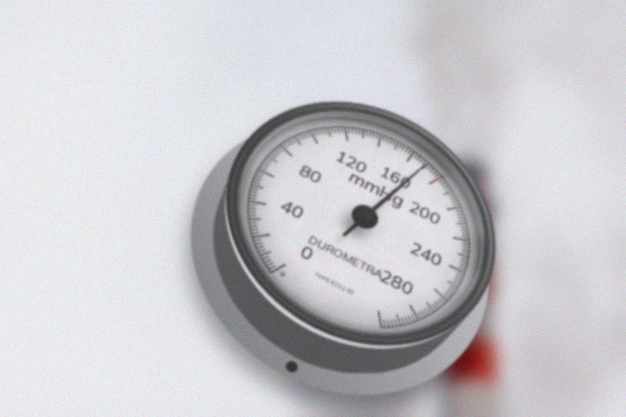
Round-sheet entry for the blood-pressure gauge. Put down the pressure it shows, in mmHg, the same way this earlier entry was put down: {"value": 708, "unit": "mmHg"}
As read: {"value": 170, "unit": "mmHg"}
